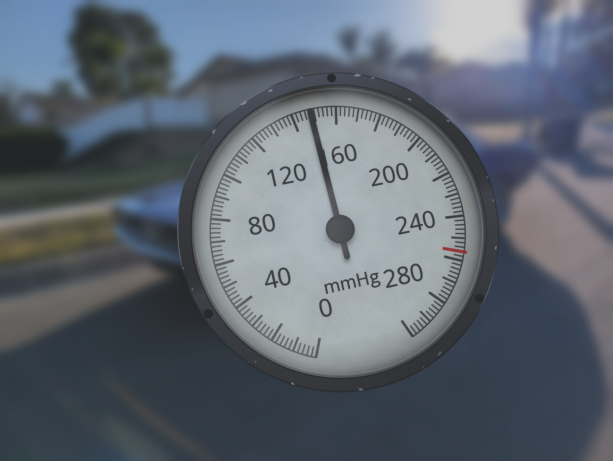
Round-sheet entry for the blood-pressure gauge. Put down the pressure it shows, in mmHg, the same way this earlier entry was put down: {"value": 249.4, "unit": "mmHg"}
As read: {"value": 148, "unit": "mmHg"}
